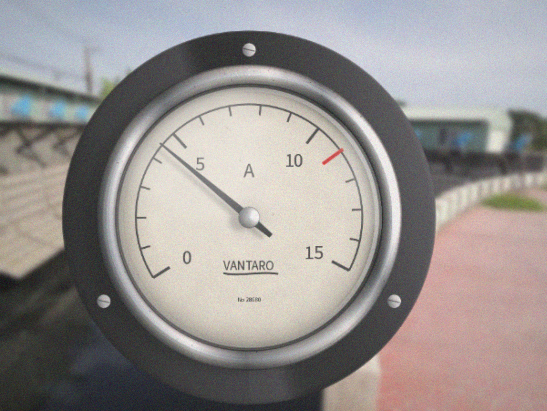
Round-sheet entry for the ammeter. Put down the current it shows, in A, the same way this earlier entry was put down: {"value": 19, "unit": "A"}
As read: {"value": 4.5, "unit": "A"}
